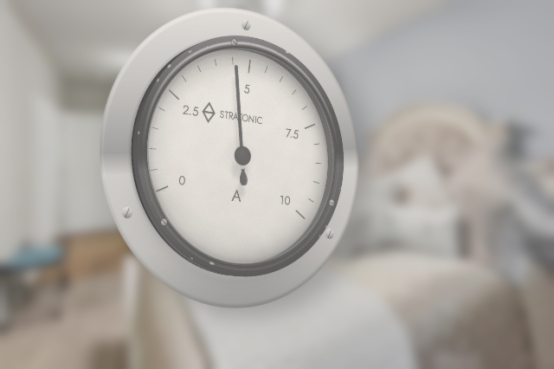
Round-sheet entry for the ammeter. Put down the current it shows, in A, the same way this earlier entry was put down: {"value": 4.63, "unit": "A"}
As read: {"value": 4.5, "unit": "A"}
